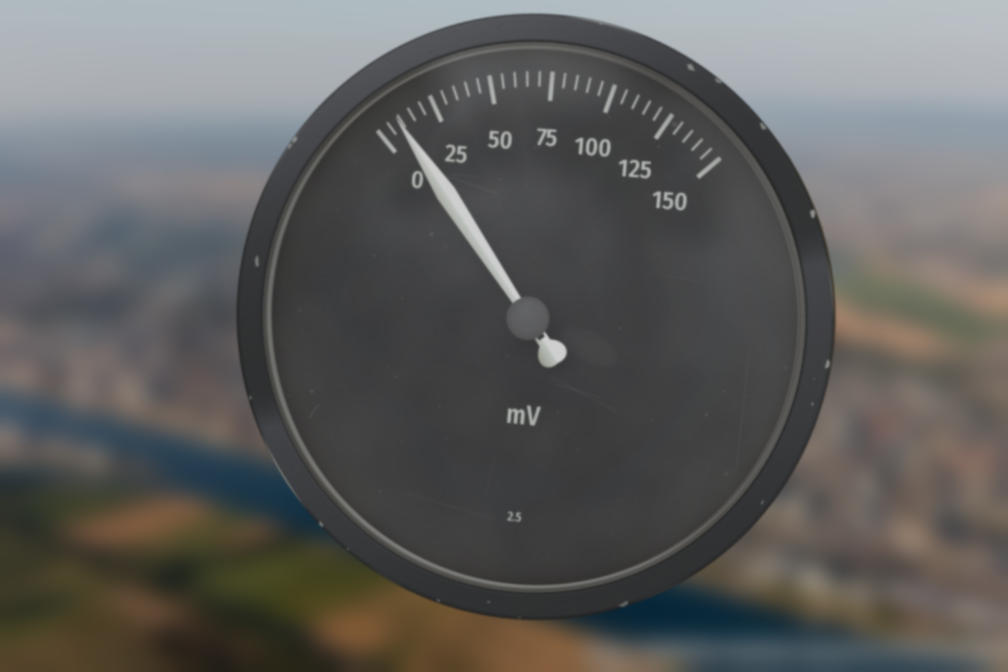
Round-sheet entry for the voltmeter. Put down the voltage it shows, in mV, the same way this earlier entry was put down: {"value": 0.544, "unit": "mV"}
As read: {"value": 10, "unit": "mV"}
